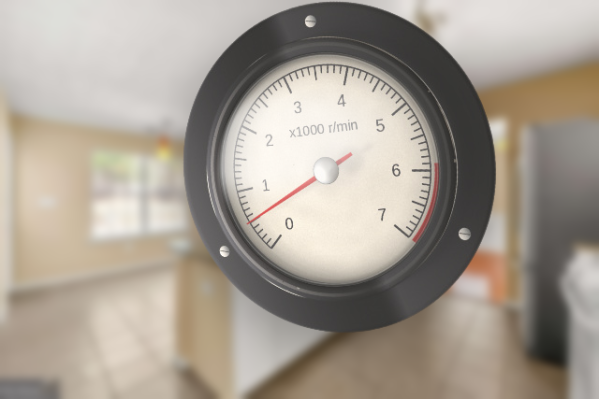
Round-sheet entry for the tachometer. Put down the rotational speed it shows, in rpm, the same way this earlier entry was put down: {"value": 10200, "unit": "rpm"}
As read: {"value": 500, "unit": "rpm"}
